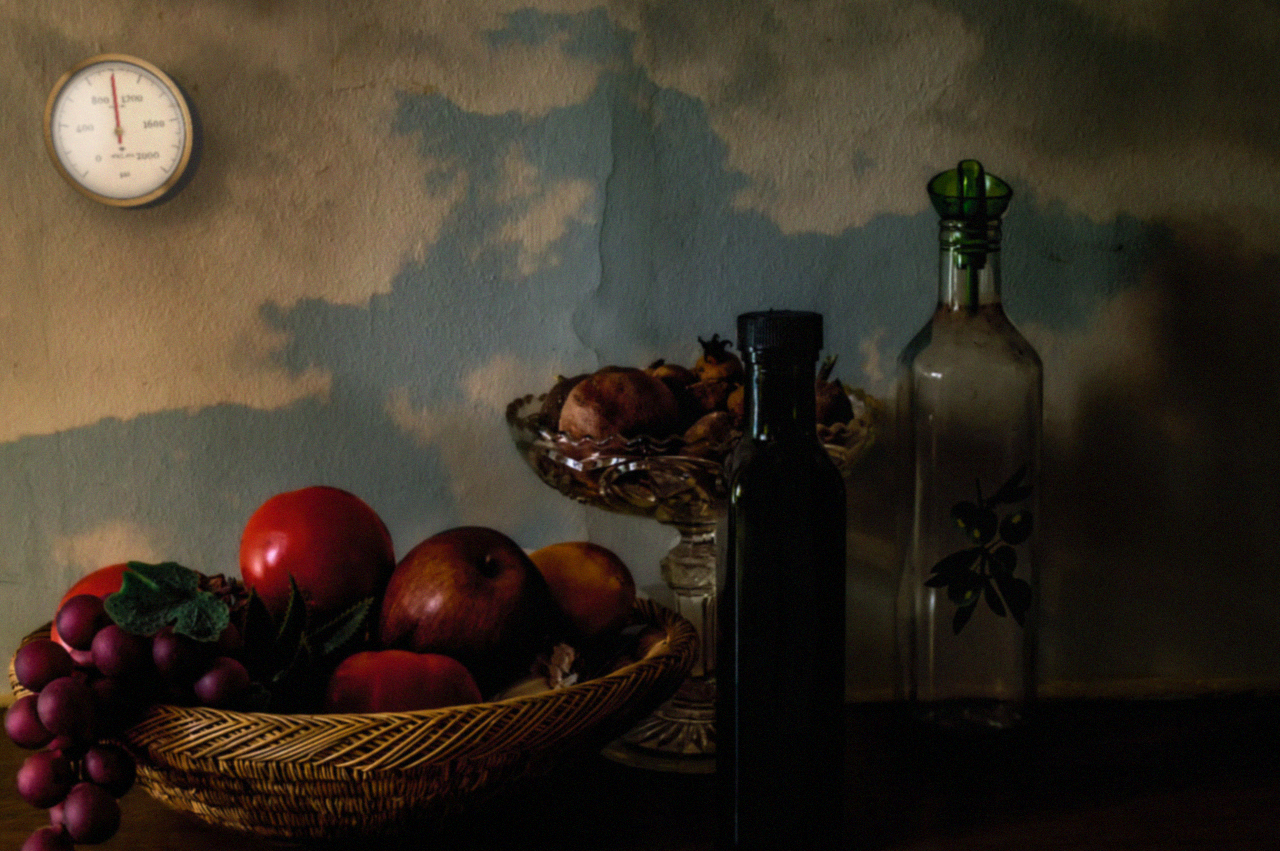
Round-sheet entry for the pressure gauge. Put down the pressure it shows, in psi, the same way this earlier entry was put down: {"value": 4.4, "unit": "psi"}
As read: {"value": 1000, "unit": "psi"}
